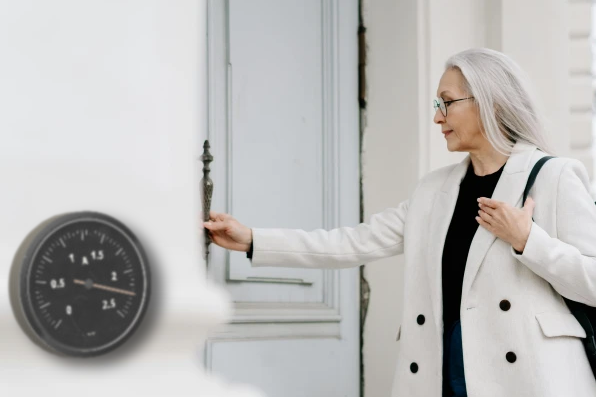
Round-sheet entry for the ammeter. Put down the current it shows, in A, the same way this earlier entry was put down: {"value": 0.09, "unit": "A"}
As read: {"value": 2.25, "unit": "A"}
